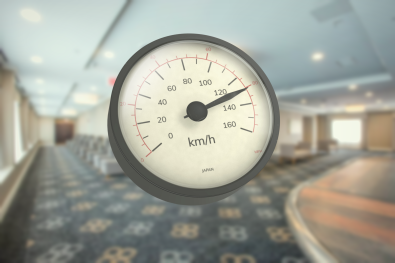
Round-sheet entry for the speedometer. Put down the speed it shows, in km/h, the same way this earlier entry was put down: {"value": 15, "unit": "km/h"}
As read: {"value": 130, "unit": "km/h"}
